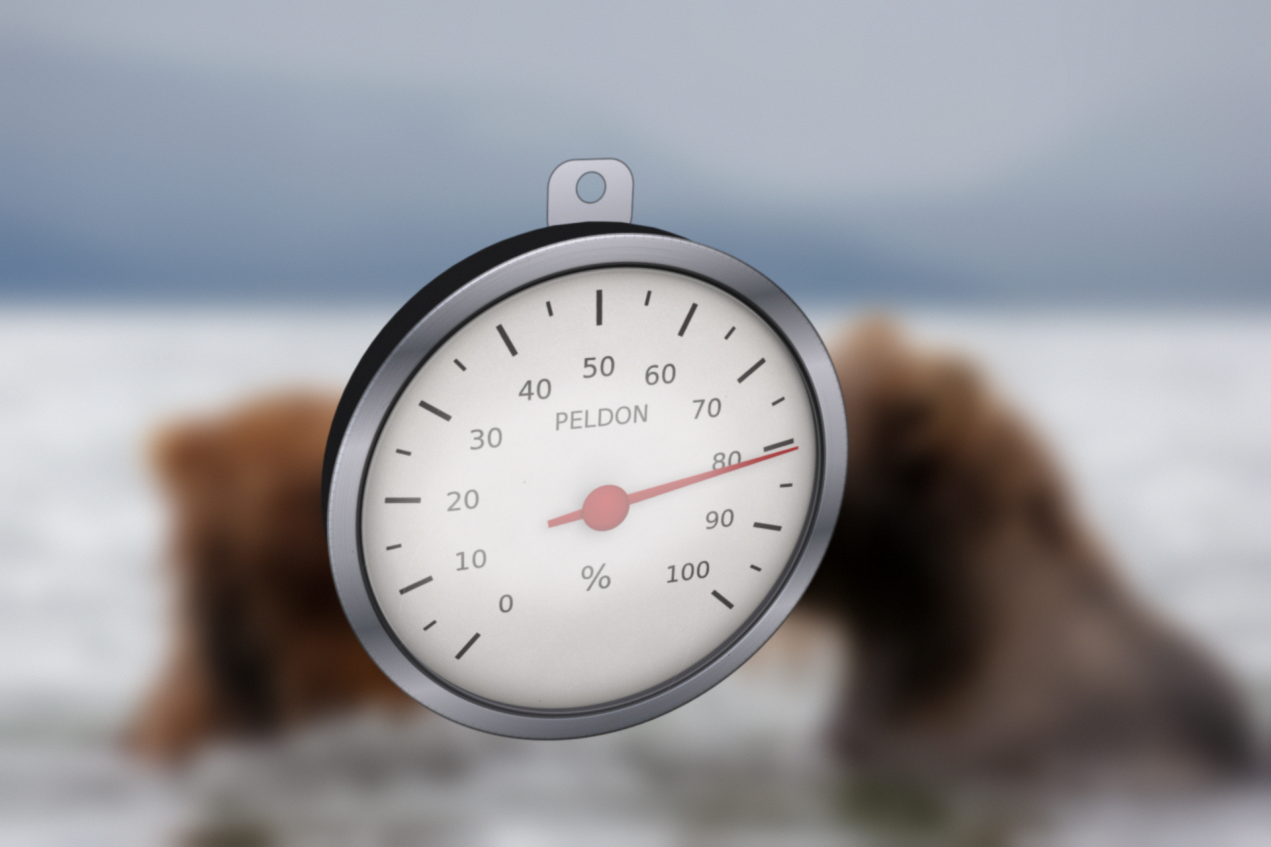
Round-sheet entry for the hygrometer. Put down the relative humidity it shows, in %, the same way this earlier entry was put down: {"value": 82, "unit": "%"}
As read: {"value": 80, "unit": "%"}
